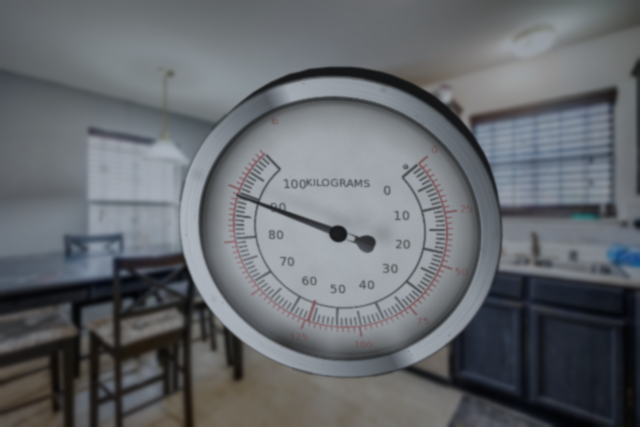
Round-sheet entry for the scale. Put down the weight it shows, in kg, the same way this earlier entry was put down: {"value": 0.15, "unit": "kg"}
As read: {"value": 90, "unit": "kg"}
